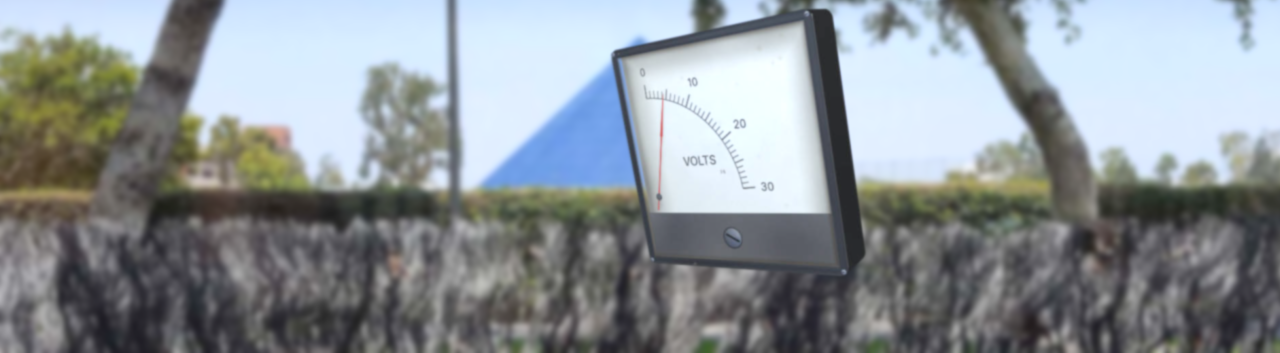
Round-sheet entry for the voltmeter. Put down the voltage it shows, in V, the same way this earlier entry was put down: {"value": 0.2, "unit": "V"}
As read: {"value": 5, "unit": "V"}
